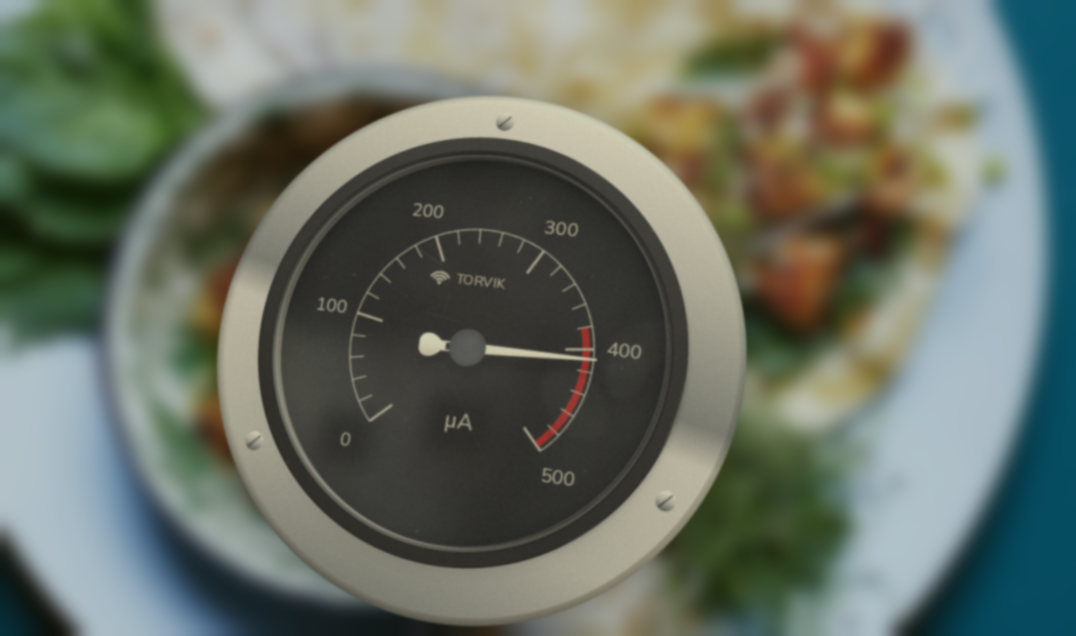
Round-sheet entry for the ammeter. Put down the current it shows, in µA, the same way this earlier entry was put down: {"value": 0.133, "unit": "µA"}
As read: {"value": 410, "unit": "µA"}
